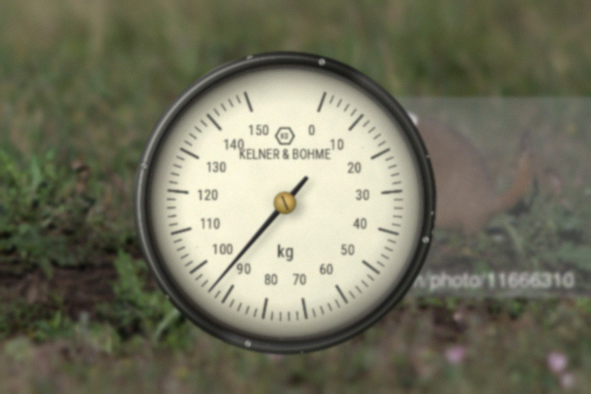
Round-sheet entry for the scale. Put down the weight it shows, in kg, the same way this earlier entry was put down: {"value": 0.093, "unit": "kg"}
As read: {"value": 94, "unit": "kg"}
